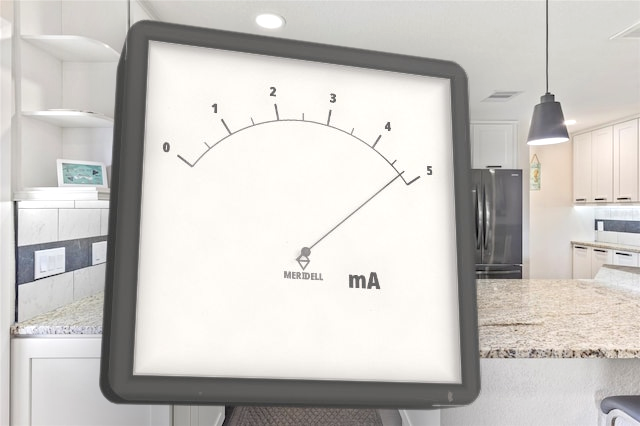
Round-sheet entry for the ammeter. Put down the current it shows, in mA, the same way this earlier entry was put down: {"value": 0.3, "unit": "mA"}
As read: {"value": 4.75, "unit": "mA"}
